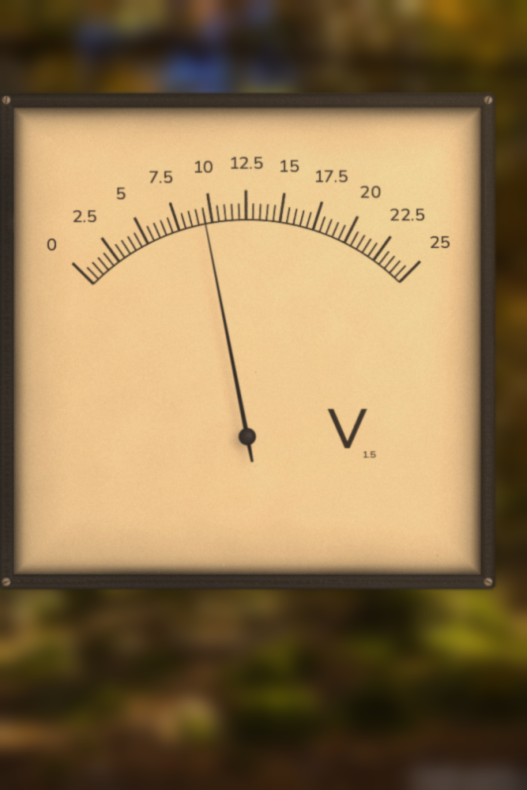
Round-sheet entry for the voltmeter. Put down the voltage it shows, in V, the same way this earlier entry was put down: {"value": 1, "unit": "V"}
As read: {"value": 9.5, "unit": "V"}
